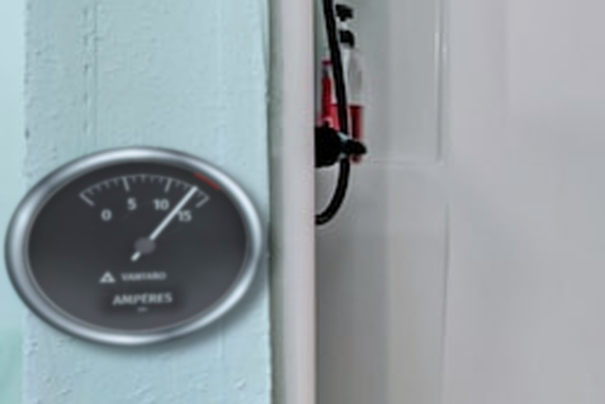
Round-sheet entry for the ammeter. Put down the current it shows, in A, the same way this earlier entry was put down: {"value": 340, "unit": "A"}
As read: {"value": 13, "unit": "A"}
